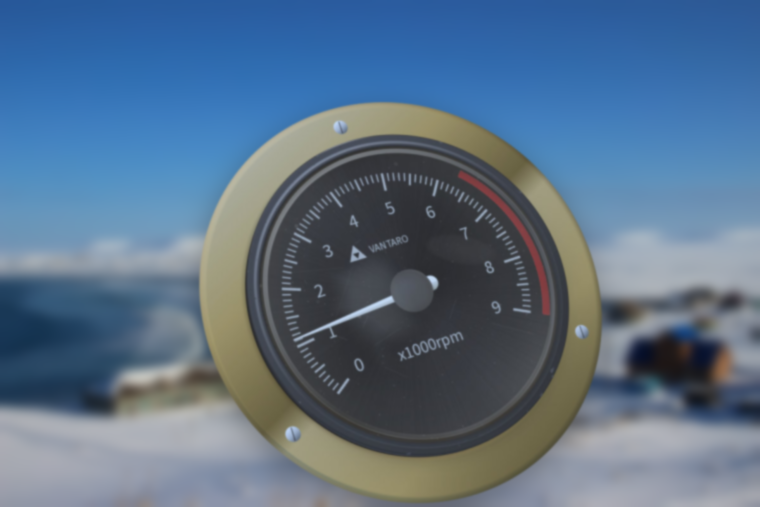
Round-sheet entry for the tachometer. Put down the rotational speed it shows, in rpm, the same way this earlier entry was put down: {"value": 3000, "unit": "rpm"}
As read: {"value": 1100, "unit": "rpm"}
